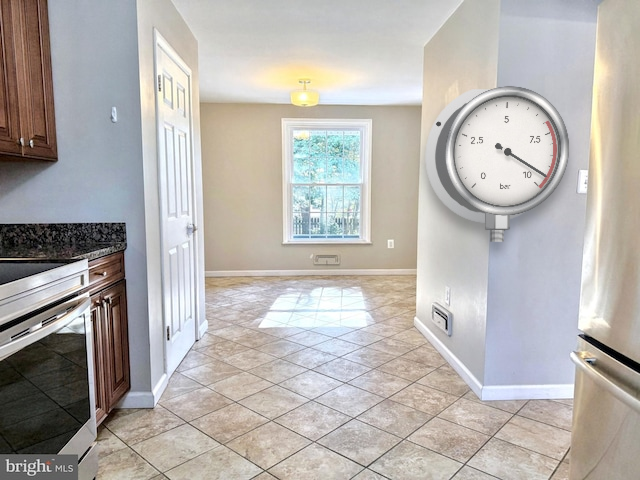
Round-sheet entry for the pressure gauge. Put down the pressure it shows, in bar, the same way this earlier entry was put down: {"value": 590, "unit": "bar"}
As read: {"value": 9.5, "unit": "bar"}
